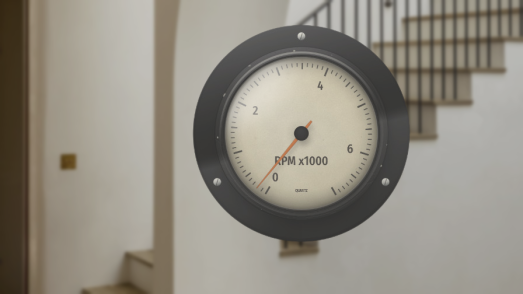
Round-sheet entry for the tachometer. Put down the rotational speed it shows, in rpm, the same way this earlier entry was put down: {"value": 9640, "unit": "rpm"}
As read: {"value": 200, "unit": "rpm"}
